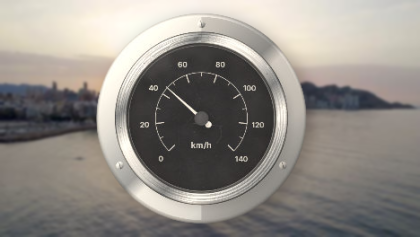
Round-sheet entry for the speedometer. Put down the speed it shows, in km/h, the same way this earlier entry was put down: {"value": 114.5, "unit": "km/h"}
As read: {"value": 45, "unit": "km/h"}
